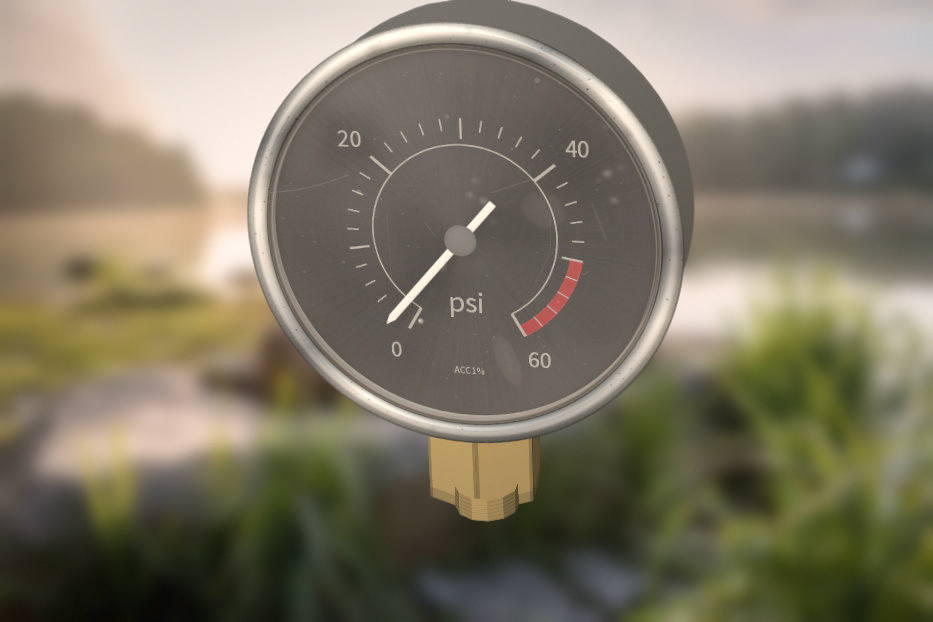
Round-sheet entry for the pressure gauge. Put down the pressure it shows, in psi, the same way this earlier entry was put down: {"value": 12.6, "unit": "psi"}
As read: {"value": 2, "unit": "psi"}
